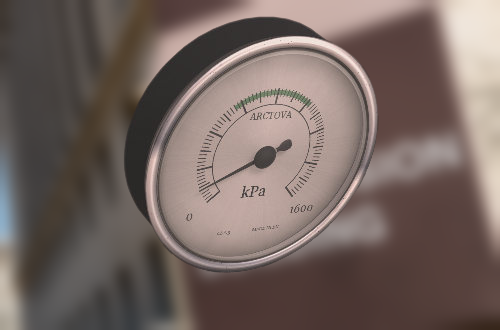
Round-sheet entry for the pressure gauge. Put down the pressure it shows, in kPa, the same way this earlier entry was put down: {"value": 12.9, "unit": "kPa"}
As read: {"value": 100, "unit": "kPa"}
